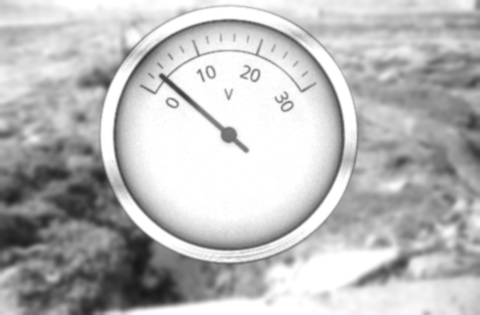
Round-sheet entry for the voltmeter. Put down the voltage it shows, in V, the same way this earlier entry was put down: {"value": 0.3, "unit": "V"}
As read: {"value": 3, "unit": "V"}
